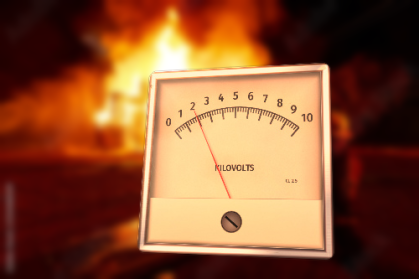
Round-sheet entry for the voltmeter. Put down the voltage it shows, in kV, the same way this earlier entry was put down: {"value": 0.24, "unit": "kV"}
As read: {"value": 2, "unit": "kV"}
